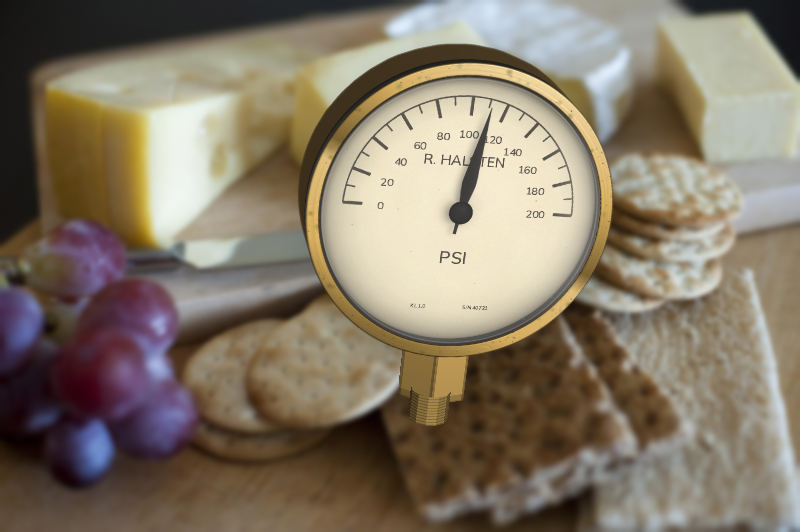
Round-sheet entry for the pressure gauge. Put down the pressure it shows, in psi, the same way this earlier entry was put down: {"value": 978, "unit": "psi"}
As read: {"value": 110, "unit": "psi"}
